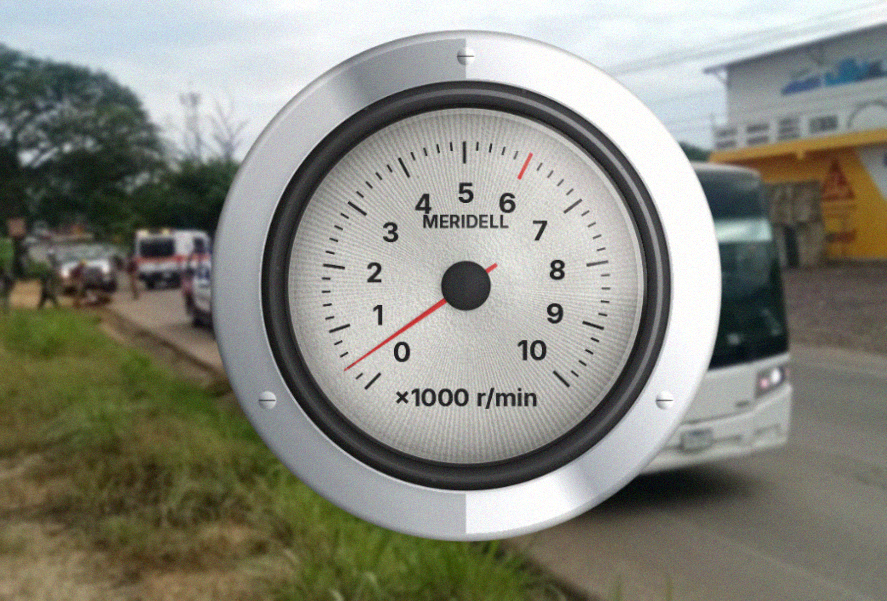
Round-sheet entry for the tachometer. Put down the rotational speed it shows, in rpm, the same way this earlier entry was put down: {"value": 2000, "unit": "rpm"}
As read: {"value": 400, "unit": "rpm"}
